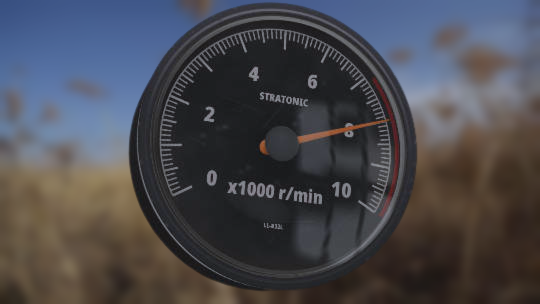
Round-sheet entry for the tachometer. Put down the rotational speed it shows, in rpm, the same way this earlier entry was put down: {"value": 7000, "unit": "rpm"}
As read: {"value": 8000, "unit": "rpm"}
